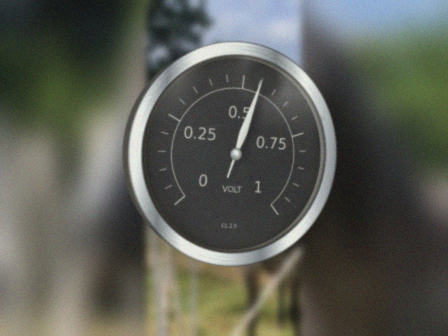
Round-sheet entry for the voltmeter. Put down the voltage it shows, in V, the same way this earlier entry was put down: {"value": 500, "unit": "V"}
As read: {"value": 0.55, "unit": "V"}
